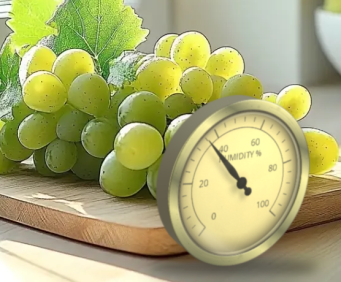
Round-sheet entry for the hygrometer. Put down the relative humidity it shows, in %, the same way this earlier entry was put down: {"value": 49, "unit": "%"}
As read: {"value": 36, "unit": "%"}
